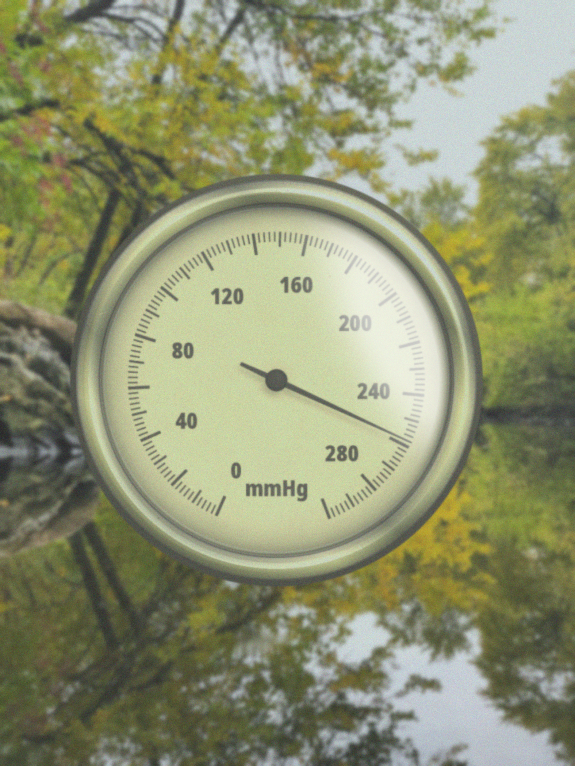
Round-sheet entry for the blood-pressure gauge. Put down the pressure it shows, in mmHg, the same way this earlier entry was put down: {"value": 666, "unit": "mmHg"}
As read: {"value": 258, "unit": "mmHg"}
